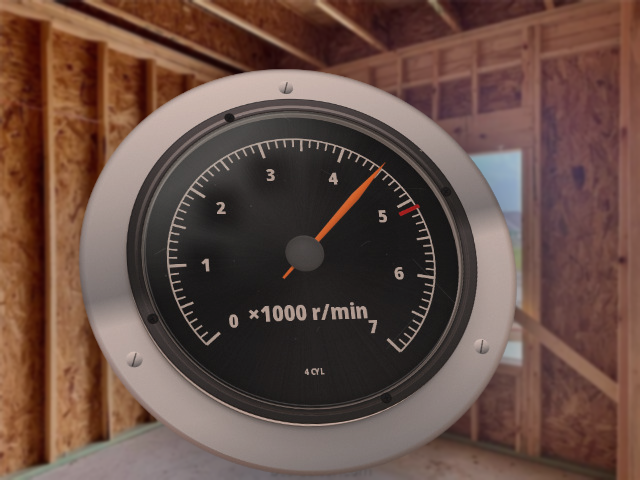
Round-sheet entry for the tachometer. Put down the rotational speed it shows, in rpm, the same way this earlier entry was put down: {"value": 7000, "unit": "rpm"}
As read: {"value": 4500, "unit": "rpm"}
